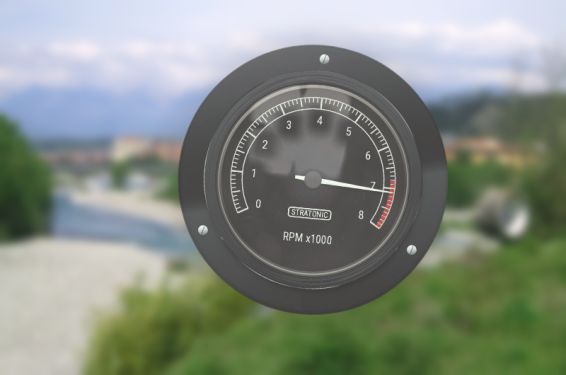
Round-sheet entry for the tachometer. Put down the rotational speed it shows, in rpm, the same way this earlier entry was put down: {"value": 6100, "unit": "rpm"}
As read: {"value": 7100, "unit": "rpm"}
